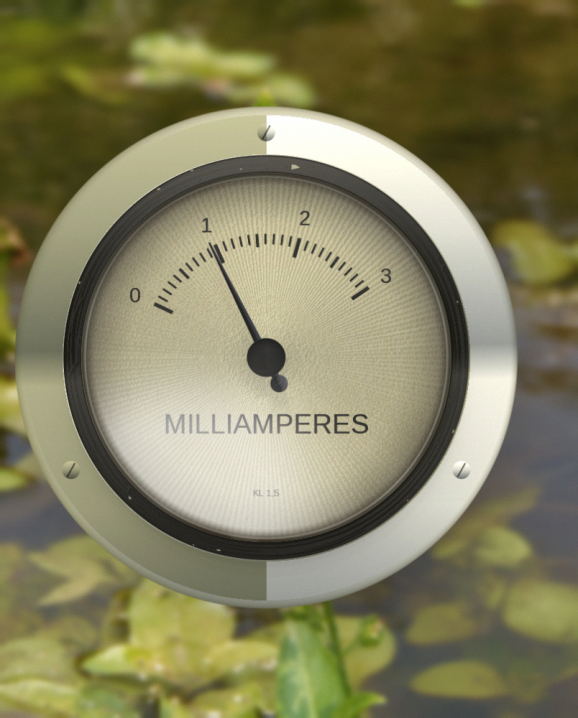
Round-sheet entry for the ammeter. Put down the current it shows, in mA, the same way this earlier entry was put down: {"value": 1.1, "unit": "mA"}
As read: {"value": 0.95, "unit": "mA"}
